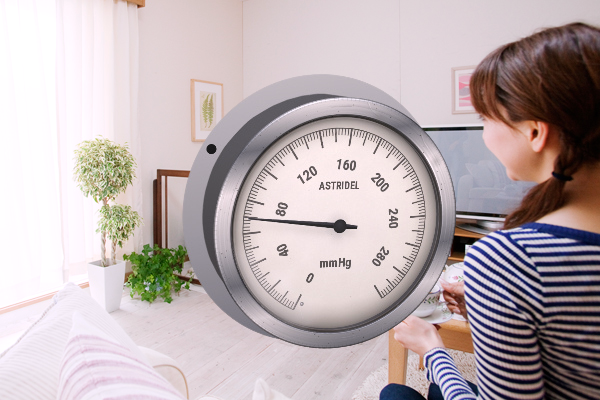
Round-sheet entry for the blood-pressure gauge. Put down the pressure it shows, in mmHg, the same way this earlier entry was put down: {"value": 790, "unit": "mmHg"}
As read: {"value": 70, "unit": "mmHg"}
